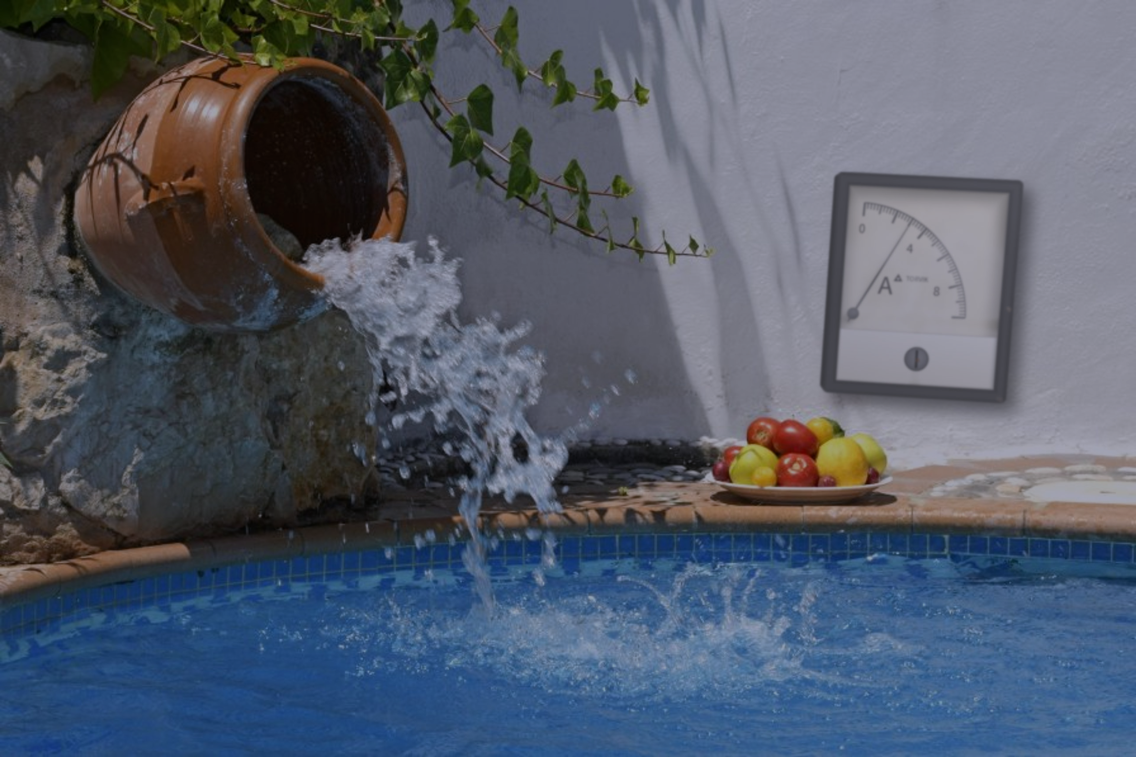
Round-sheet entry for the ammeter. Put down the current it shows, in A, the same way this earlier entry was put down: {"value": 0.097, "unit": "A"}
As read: {"value": 3, "unit": "A"}
